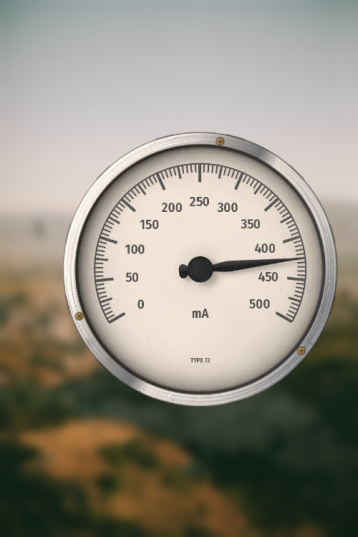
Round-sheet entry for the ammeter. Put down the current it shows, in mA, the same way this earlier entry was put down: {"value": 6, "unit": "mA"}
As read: {"value": 425, "unit": "mA"}
